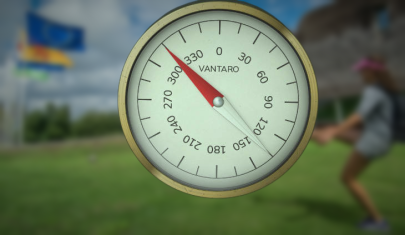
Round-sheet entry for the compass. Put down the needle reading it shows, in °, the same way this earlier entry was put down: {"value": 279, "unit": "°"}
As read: {"value": 315, "unit": "°"}
